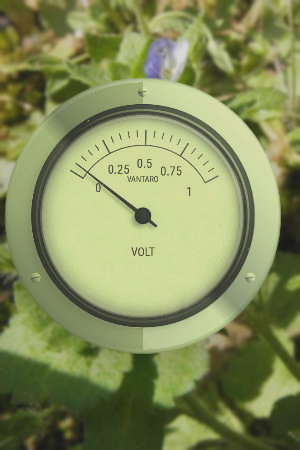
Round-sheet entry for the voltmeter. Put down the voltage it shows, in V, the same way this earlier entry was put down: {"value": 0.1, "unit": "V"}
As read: {"value": 0.05, "unit": "V"}
